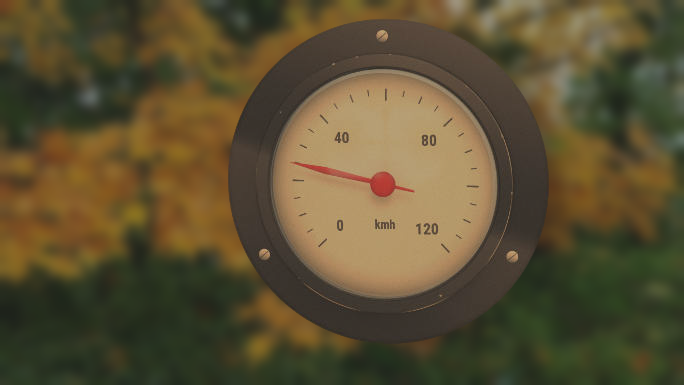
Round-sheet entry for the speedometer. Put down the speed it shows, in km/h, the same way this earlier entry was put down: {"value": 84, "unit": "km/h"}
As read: {"value": 25, "unit": "km/h"}
